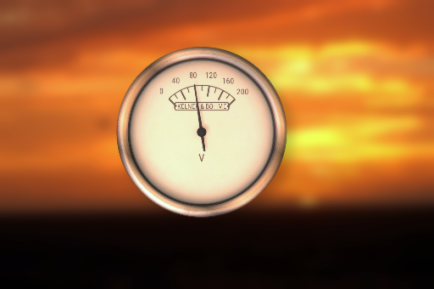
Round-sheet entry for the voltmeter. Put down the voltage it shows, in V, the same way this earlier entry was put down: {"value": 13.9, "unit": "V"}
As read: {"value": 80, "unit": "V"}
